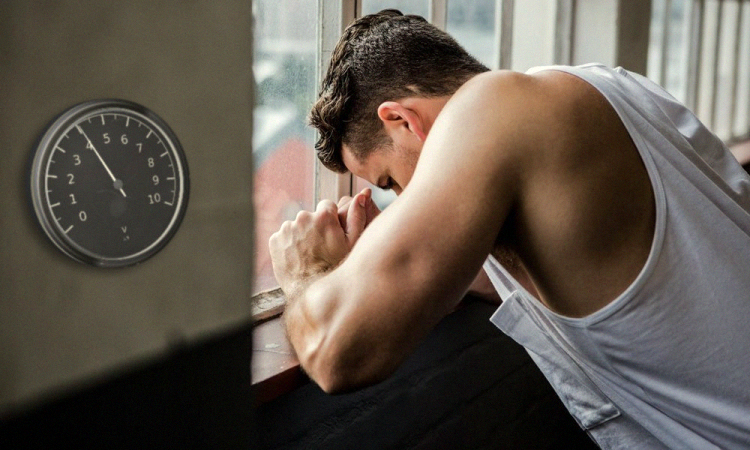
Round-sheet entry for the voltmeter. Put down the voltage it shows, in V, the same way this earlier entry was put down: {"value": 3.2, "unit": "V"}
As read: {"value": 4, "unit": "V"}
